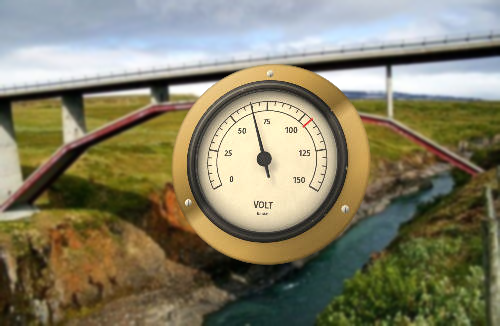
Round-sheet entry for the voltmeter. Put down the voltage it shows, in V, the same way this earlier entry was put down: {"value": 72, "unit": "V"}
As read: {"value": 65, "unit": "V"}
